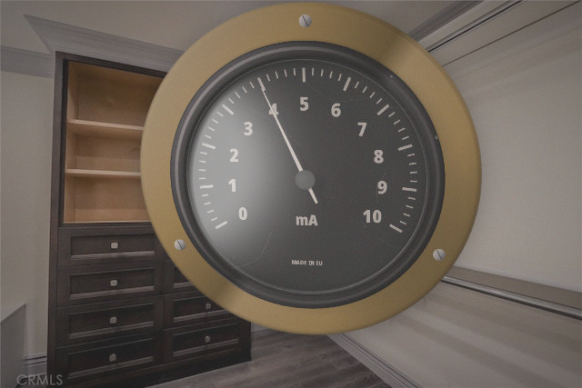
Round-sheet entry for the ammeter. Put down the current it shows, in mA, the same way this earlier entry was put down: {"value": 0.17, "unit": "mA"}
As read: {"value": 4, "unit": "mA"}
